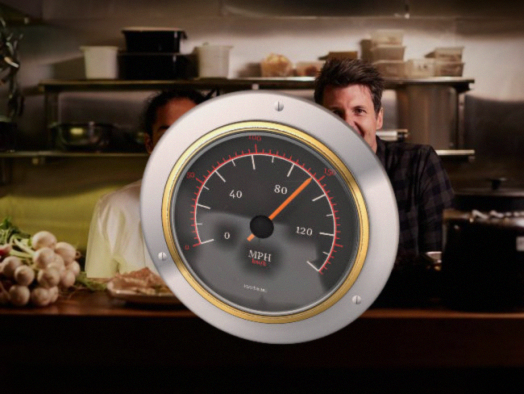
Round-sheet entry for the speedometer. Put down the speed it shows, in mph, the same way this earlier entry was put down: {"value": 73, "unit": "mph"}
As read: {"value": 90, "unit": "mph"}
